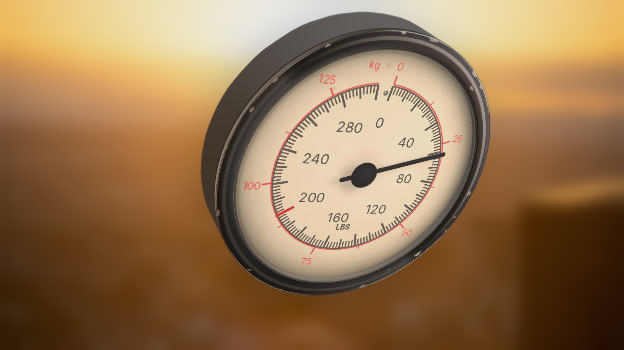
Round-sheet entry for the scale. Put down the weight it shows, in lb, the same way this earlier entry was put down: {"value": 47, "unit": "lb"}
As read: {"value": 60, "unit": "lb"}
